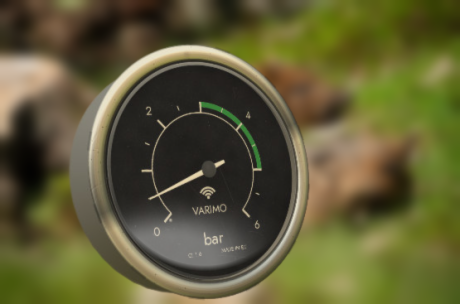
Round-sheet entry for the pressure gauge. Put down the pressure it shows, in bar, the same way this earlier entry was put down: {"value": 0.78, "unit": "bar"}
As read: {"value": 0.5, "unit": "bar"}
